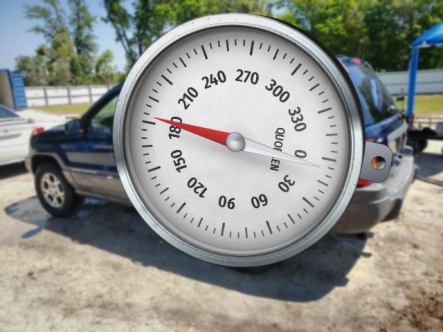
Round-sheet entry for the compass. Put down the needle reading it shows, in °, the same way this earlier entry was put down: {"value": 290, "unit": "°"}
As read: {"value": 185, "unit": "°"}
